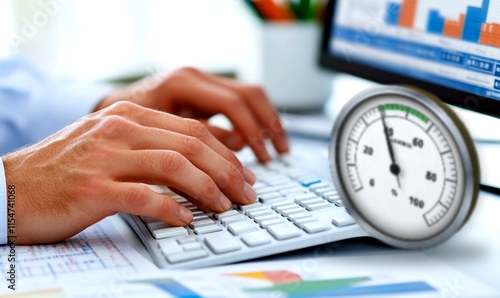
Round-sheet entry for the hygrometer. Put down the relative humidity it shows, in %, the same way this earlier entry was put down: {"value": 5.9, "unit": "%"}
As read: {"value": 40, "unit": "%"}
